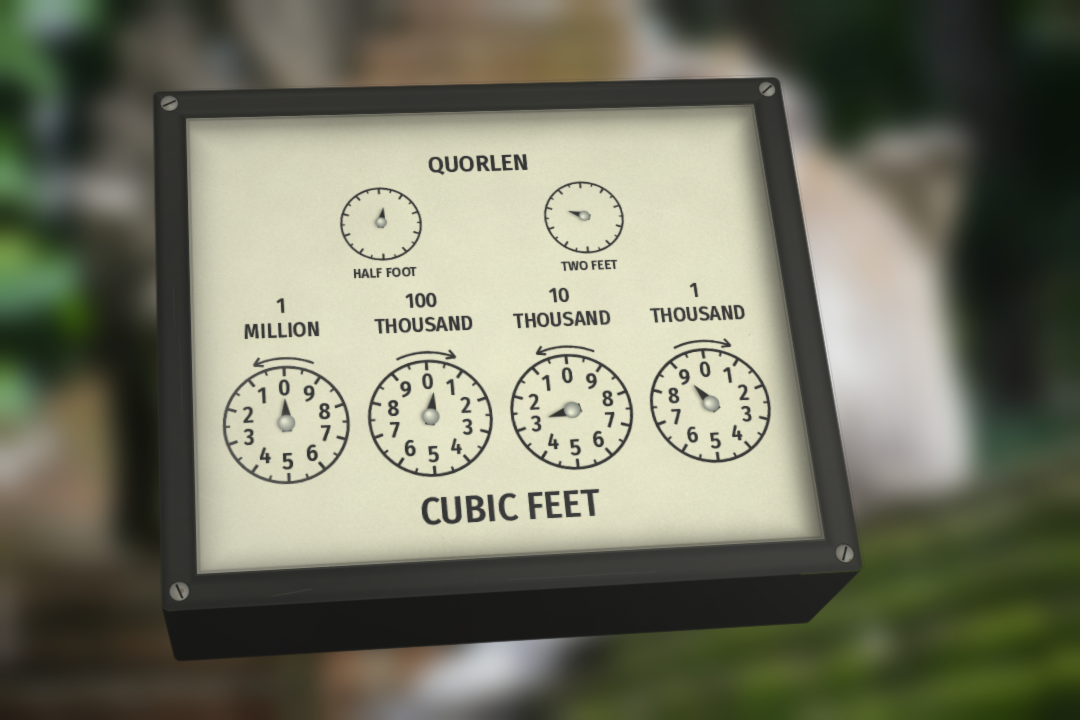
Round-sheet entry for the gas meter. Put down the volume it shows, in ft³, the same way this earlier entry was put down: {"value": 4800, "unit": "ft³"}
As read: {"value": 2900, "unit": "ft³"}
